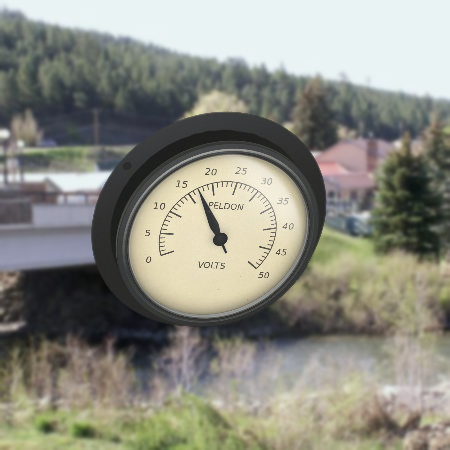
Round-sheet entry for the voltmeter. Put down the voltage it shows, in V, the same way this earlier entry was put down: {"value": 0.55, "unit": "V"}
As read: {"value": 17, "unit": "V"}
